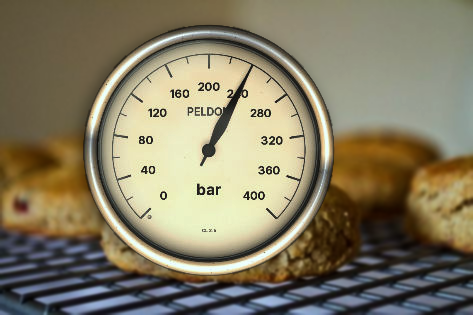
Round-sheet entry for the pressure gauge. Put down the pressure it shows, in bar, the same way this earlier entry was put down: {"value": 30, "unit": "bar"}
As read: {"value": 240, "unit": "bar"}
